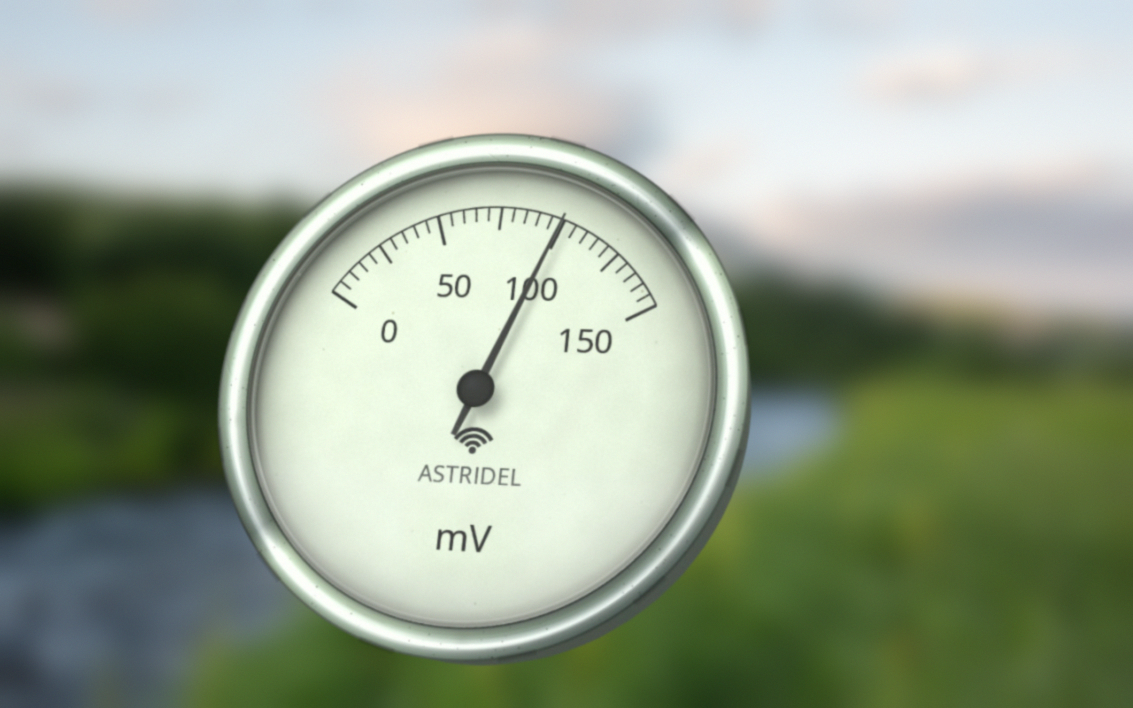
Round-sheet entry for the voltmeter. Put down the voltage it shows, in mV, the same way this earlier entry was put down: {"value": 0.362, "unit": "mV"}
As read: {"value": 100, "unit": "mV"}
